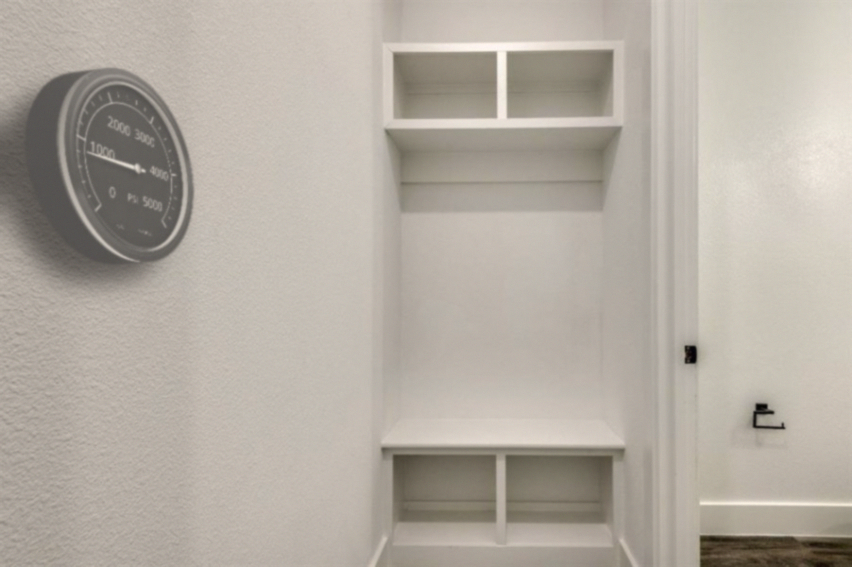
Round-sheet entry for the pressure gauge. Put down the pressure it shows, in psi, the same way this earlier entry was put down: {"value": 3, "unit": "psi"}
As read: {"value": 800, "unit": "psi"}
